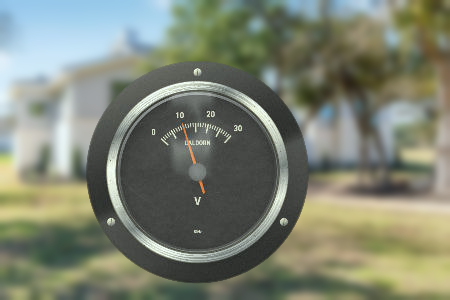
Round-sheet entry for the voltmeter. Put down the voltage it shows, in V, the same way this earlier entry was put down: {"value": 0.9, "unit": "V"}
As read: {"value": 10, "unit": "V"}
